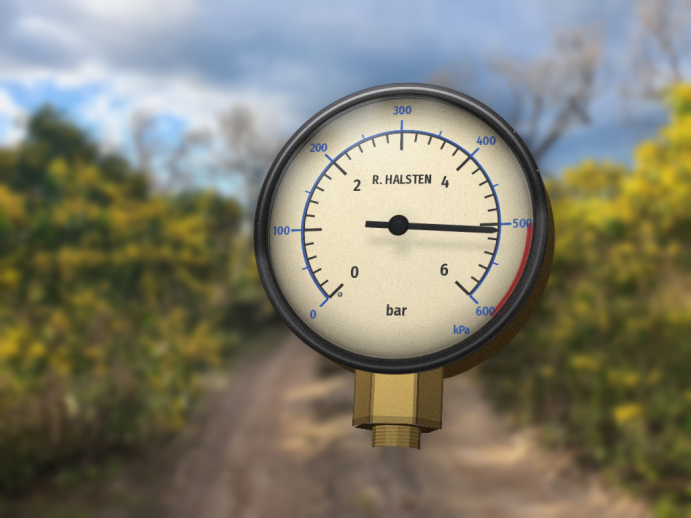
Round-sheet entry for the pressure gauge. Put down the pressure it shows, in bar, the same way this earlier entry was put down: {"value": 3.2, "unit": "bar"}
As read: {"value": 5.1, "unit": "bar"}
